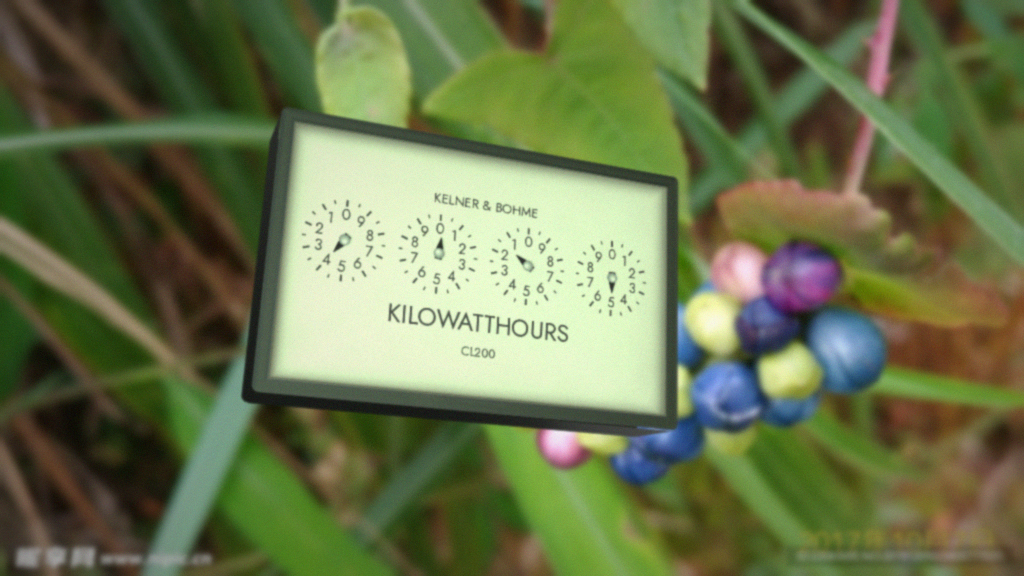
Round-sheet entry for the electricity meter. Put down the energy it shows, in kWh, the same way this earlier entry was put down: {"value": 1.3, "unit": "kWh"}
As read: {"value": 4015, "unit": "kWh"}
